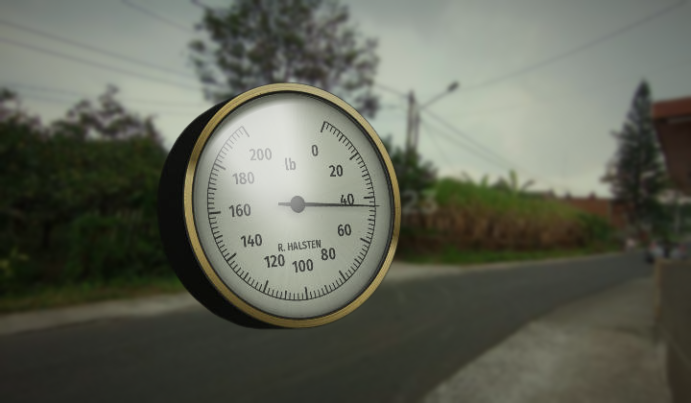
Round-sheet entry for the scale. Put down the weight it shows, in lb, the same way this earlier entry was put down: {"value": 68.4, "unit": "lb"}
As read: {"value": 44, "unit": "lb"}
